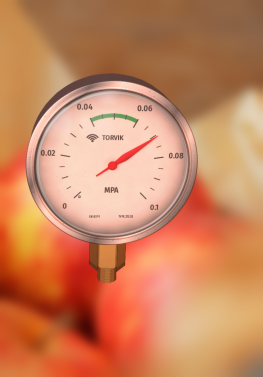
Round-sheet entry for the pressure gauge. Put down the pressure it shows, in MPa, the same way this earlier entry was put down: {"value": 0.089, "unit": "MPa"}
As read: {"value": 0.07, "unit": "MPa"}
